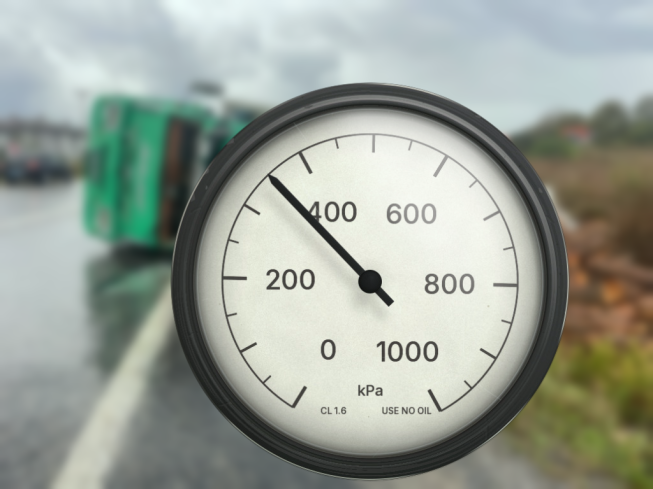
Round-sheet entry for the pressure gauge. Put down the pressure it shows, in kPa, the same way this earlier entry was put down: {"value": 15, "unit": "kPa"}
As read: {"value": 350, "unit": "kPa"}
